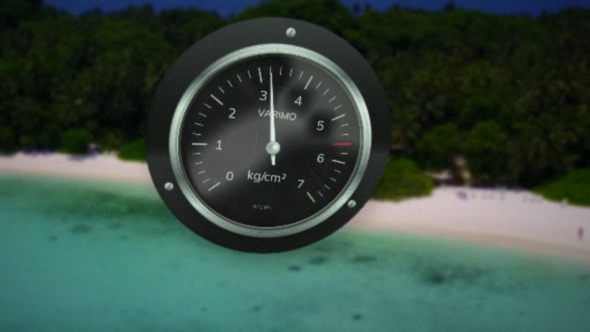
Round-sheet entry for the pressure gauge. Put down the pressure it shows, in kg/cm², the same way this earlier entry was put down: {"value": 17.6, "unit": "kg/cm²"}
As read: {"value": 3.2, "unit": "kg/cm²"}
